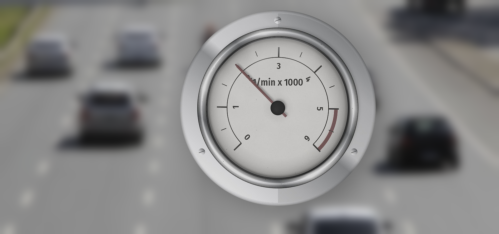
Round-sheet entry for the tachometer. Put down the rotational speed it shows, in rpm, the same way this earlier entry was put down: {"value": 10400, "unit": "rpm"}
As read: {"value": 2000, "unit": "rpm"}
